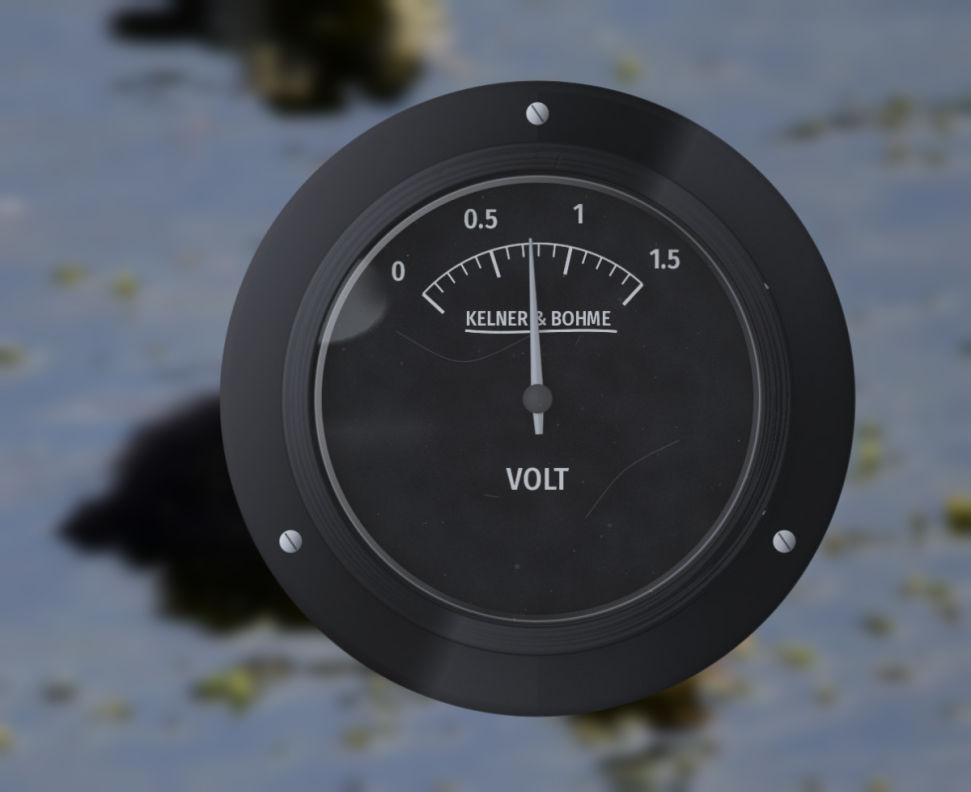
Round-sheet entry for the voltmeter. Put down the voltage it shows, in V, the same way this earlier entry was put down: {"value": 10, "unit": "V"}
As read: {"value": 0.75, "unit": "V"}
